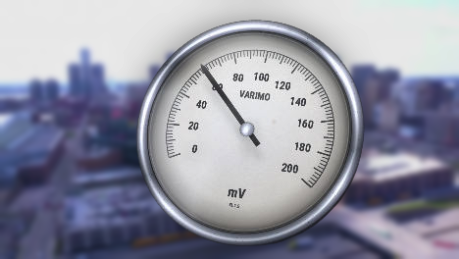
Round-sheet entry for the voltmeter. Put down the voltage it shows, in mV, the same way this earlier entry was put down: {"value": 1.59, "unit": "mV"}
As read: {"value": 60, "unit": "mV"}
